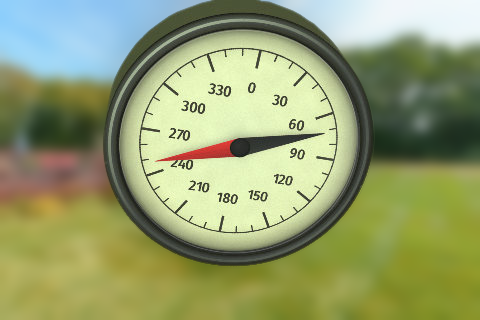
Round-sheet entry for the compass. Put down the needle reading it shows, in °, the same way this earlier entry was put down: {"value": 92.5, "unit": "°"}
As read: {"value": 250, "unit": "°"}
